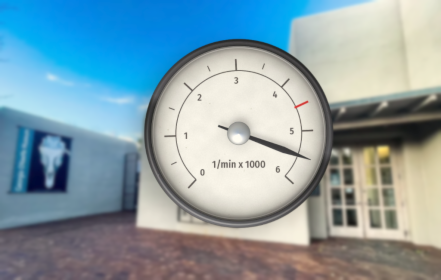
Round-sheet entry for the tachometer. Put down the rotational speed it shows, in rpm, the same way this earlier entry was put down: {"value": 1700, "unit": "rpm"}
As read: {"value": 5500, "unit": "rpm"}
